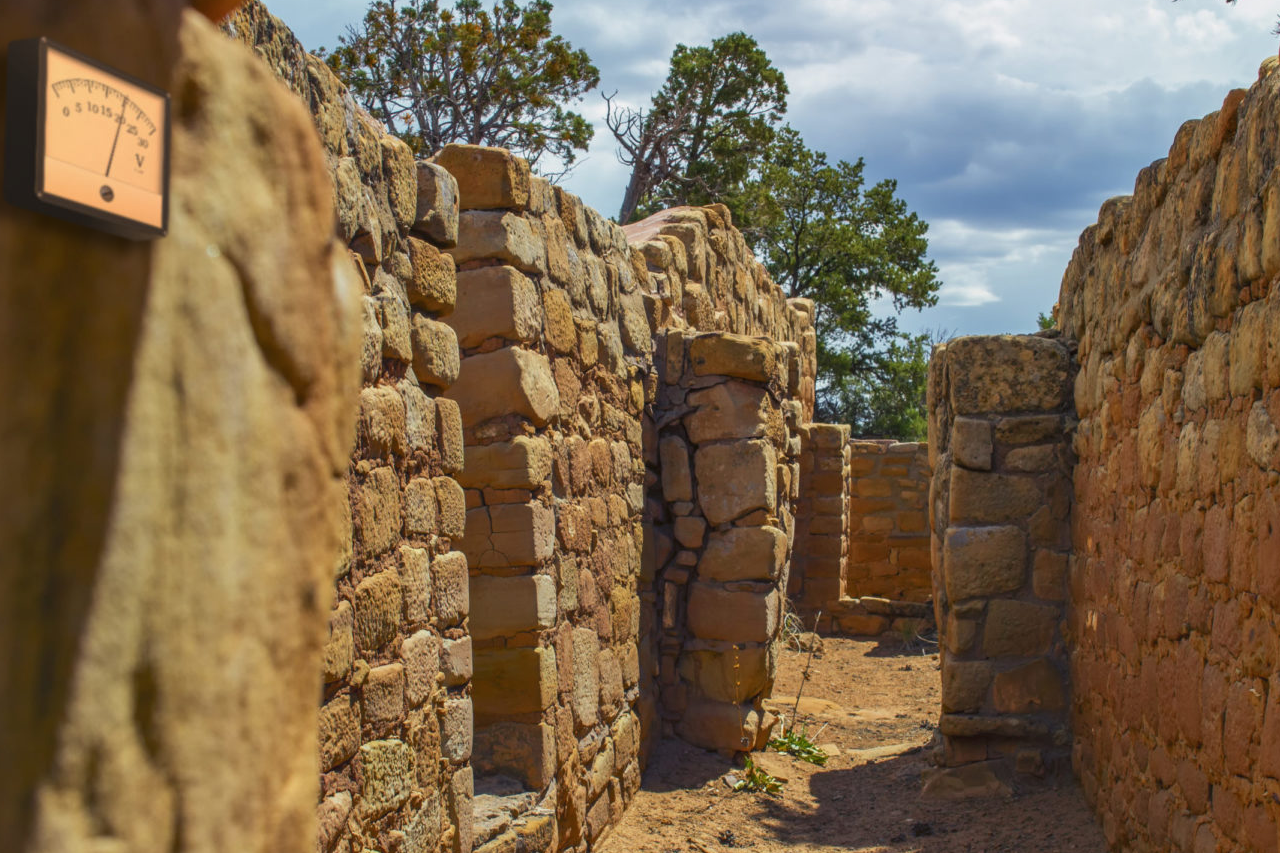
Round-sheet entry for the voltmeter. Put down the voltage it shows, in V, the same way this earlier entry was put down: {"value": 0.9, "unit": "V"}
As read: {"value": 20, "unit": "V"}
